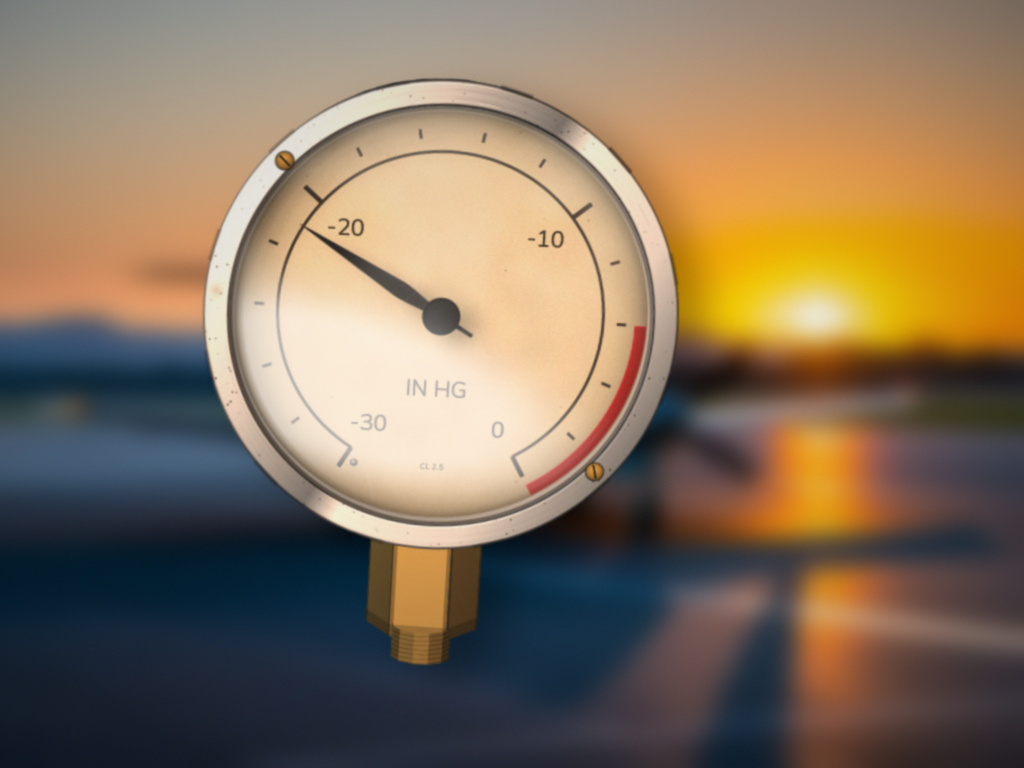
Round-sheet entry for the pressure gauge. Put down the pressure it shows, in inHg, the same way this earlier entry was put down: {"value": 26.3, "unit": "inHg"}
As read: {"value": -21, "unit": "inHg"}
